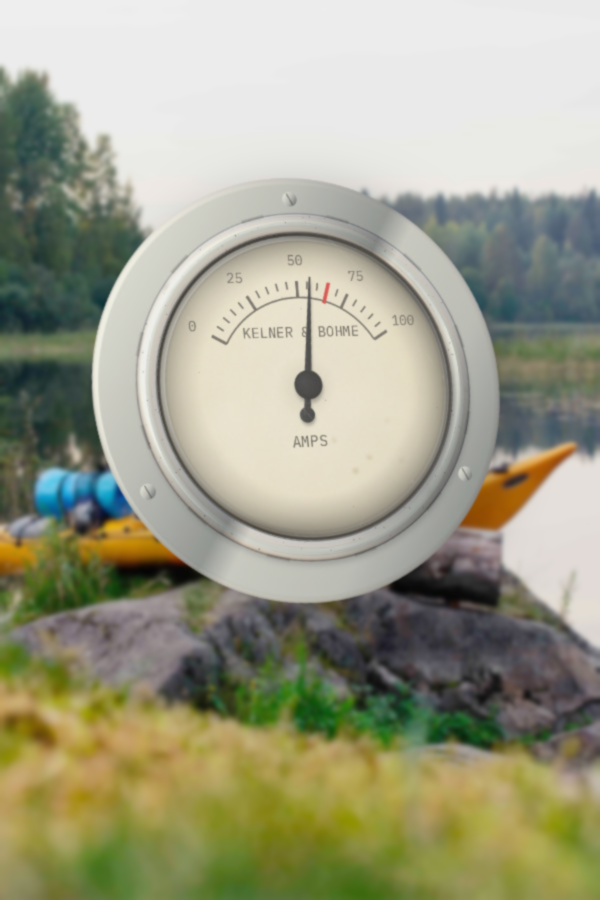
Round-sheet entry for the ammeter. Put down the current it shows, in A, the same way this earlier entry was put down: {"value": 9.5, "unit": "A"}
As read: {"value": 55, "unit": "A"}
